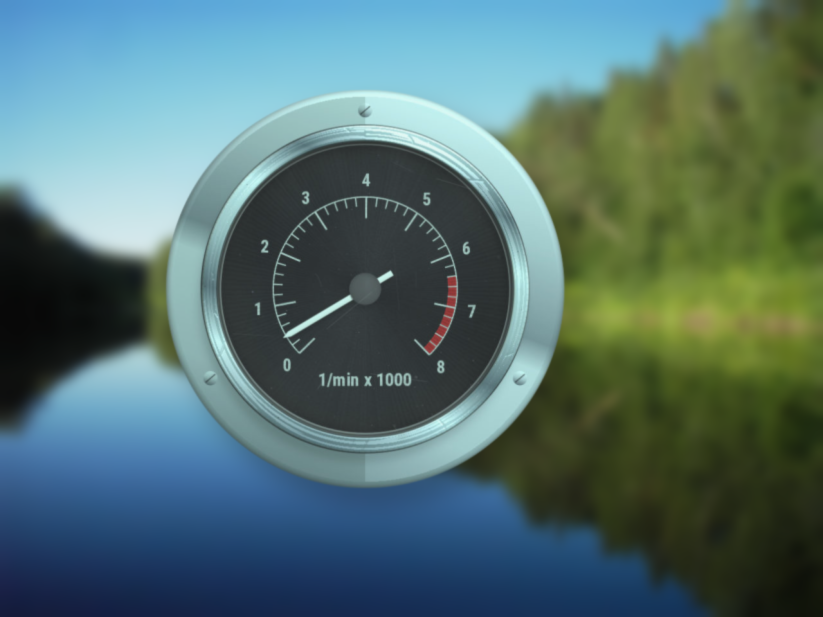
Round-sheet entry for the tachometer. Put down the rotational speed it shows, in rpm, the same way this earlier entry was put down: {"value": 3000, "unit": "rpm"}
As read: {"value": 400, "unit": "rpm"}
